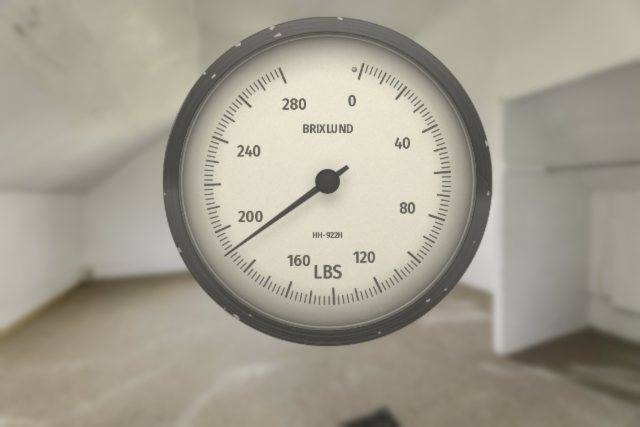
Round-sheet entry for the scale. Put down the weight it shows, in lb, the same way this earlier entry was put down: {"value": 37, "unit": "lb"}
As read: {"value": 190, "unit": "lb"}
